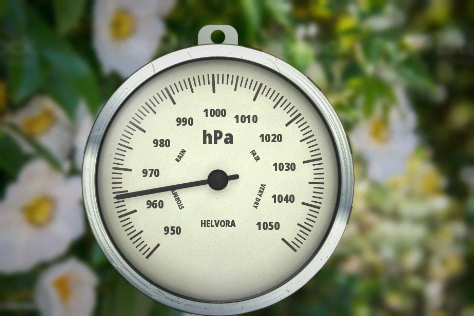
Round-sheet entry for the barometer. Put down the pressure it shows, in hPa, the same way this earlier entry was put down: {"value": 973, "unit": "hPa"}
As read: {"value": 964, "unit": "hPa"}
